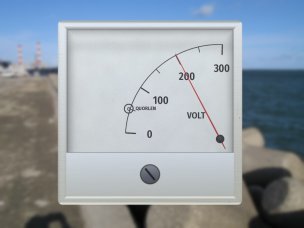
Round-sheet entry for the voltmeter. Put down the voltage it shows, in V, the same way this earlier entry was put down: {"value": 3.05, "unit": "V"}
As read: {"value": 200, "unit": "V"}
